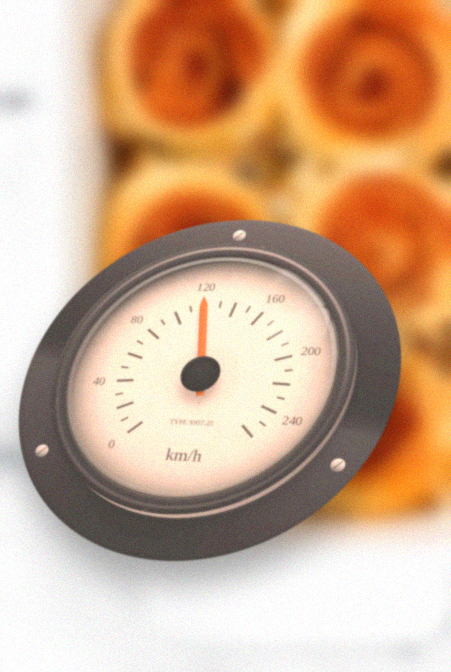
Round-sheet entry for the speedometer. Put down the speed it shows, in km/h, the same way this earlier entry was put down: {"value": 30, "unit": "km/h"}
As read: {"value": 120, "unit": "km/h"}
